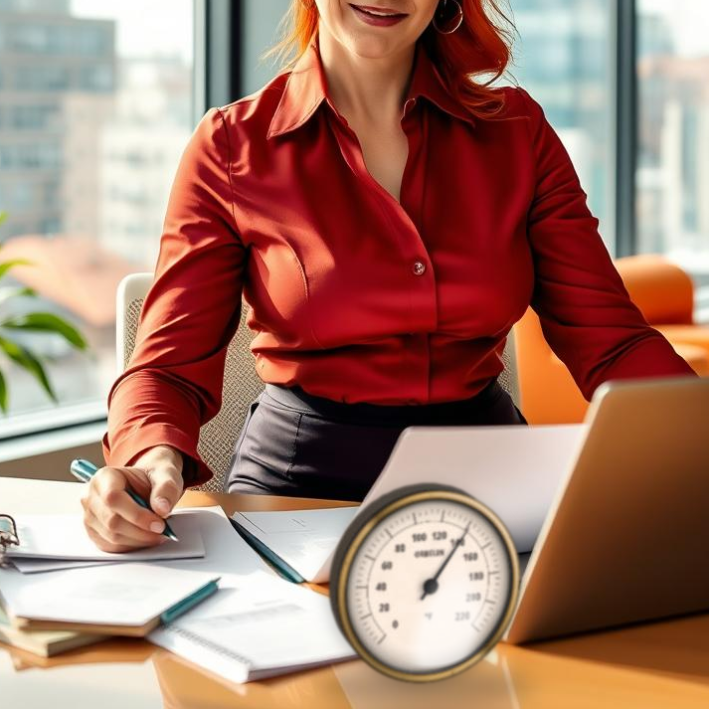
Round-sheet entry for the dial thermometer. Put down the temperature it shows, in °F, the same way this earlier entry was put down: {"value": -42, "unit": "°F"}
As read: {"value": 140, "unit": "°F"}
